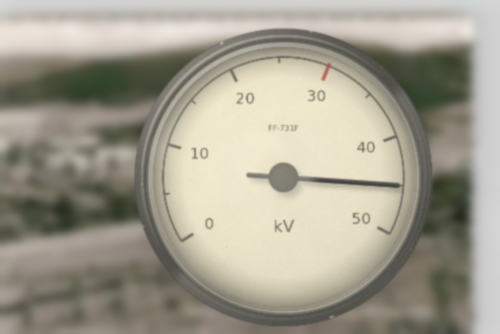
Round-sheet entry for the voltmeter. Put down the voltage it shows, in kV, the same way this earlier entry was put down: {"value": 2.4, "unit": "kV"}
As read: {"value": 45, "unit": "kV"}
